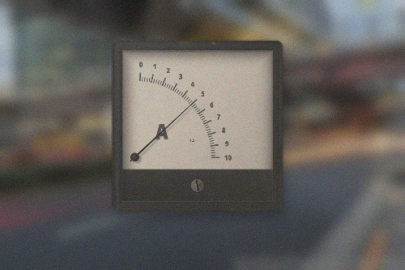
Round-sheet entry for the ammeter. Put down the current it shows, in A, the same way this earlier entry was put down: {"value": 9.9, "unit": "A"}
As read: {"value": 5, "unit": "A"}
